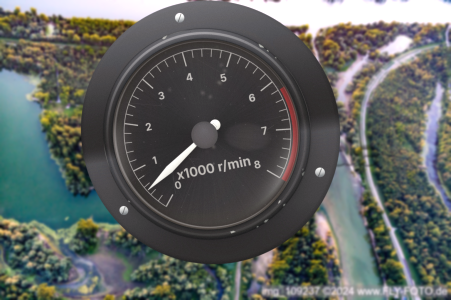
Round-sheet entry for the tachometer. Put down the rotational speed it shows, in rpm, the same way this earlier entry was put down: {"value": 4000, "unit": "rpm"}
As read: {"value": 500, "unit": "rpm"}
